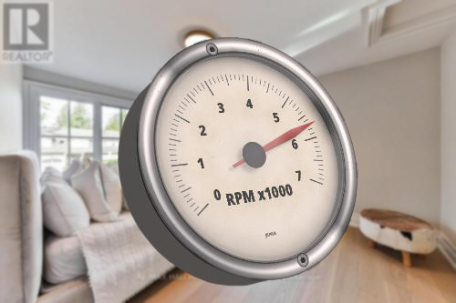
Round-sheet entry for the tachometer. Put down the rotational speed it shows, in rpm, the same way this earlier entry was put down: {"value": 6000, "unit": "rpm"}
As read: {"value": 5700, "unit": "rpm"}
